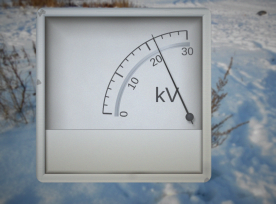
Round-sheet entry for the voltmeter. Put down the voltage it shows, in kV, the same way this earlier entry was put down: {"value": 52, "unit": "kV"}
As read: {"value": 22, "unit": "kV"}
